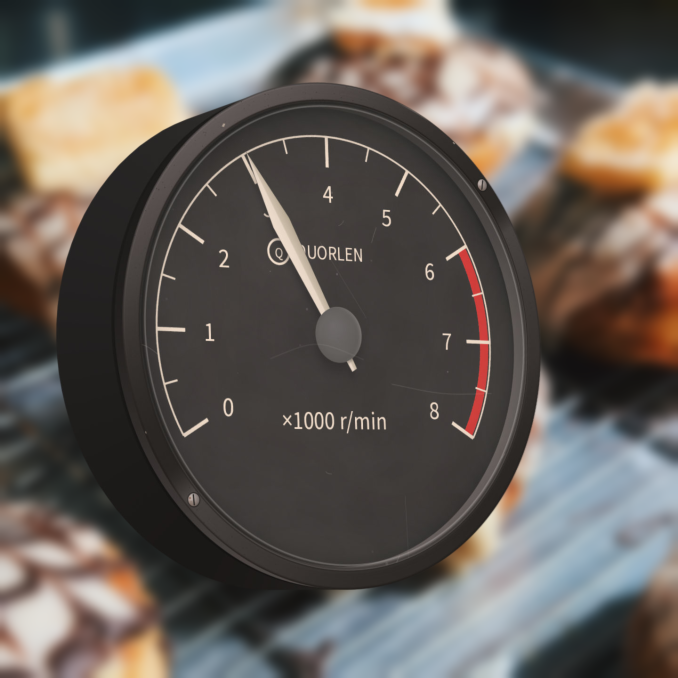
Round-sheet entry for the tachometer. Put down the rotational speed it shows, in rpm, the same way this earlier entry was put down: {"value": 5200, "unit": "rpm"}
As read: {"value": 3000, "unit": "rpm"}
